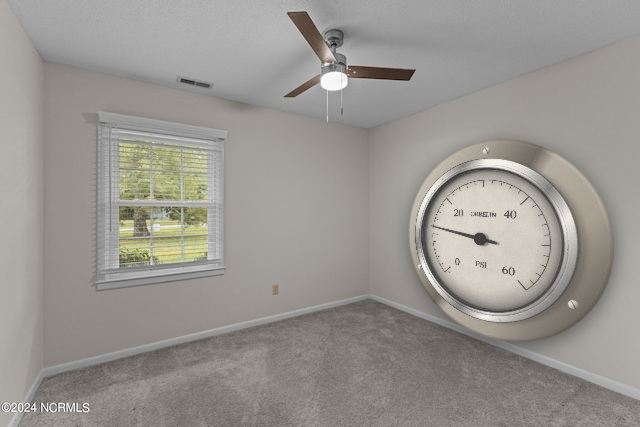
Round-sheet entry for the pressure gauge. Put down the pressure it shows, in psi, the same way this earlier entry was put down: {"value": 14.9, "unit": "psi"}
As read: {"value": 12, "unit": "psi"}
